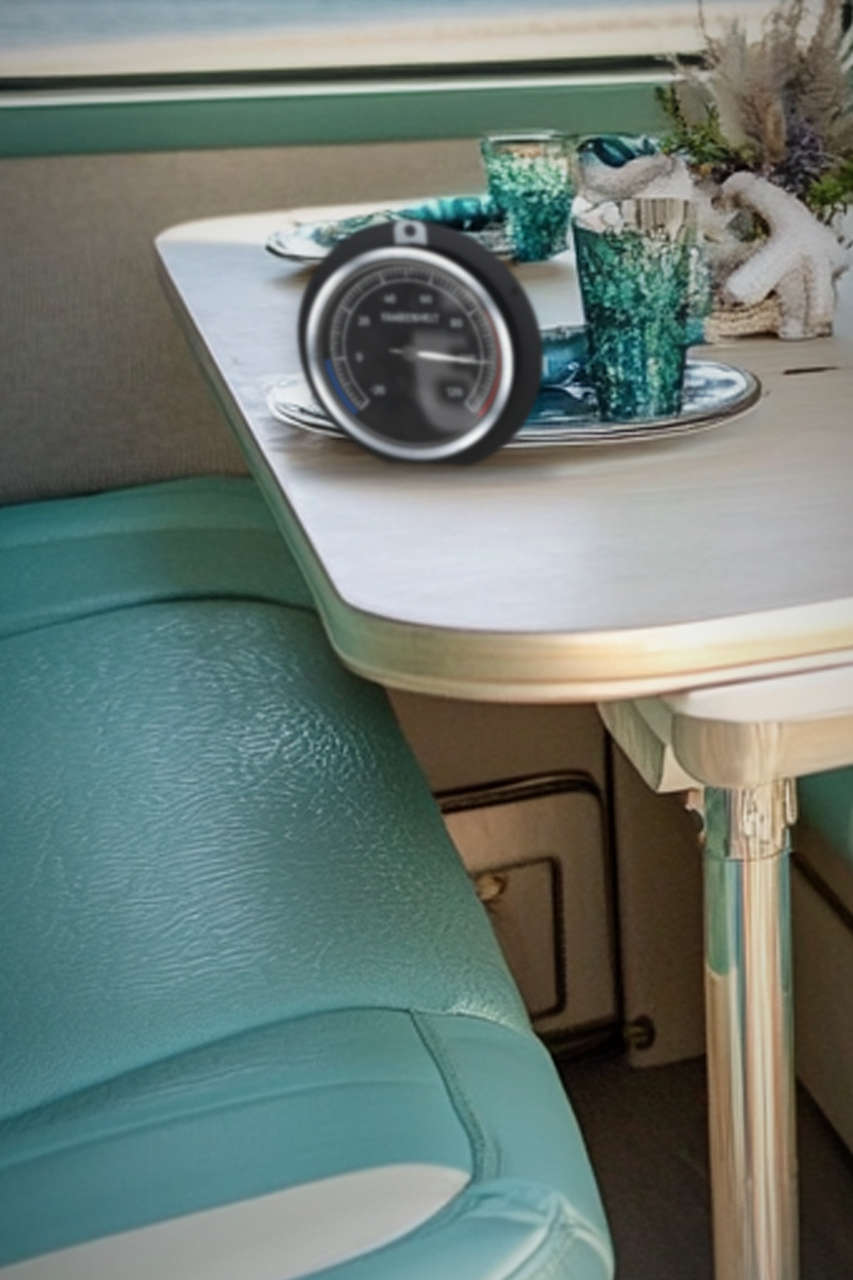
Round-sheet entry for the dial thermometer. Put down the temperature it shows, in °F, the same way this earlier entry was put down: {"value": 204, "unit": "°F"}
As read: {"value": 100, "unit": "°F"}
